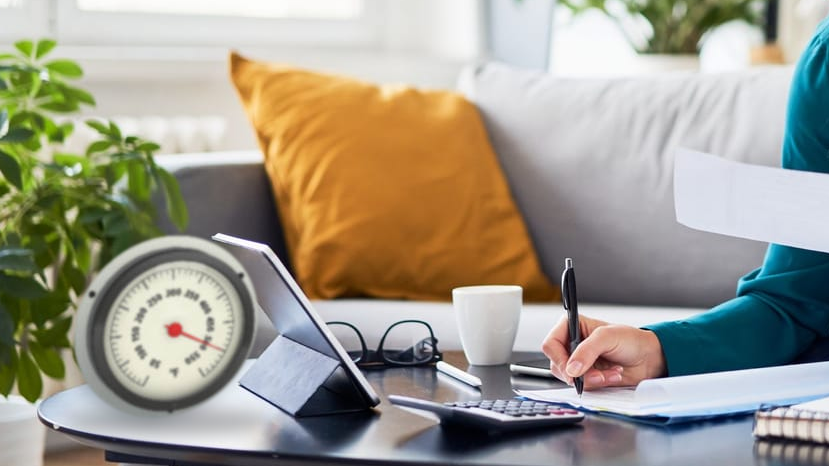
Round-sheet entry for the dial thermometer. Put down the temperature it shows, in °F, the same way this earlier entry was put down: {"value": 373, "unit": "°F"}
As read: {"value": 500, "unit": "°F"}
